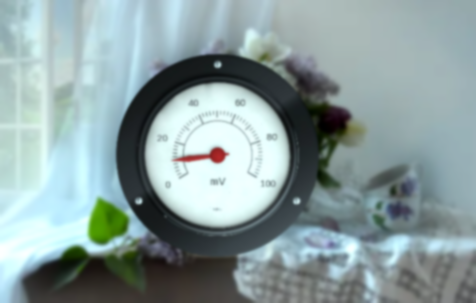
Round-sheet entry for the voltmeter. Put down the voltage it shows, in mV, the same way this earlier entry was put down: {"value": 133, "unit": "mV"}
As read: {"value": 10, "unit": "mV"}
